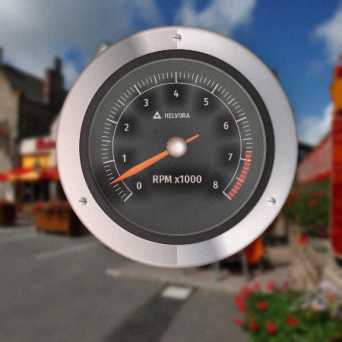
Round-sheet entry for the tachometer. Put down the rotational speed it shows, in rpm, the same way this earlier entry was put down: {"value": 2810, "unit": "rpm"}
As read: {"value": 500, "unit": "rpm"}
